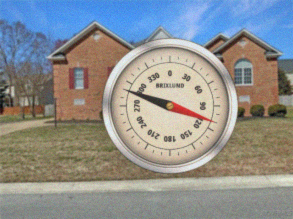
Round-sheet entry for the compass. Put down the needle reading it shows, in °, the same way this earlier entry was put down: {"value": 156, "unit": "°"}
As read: {"value": 110, "unit": "°"}
